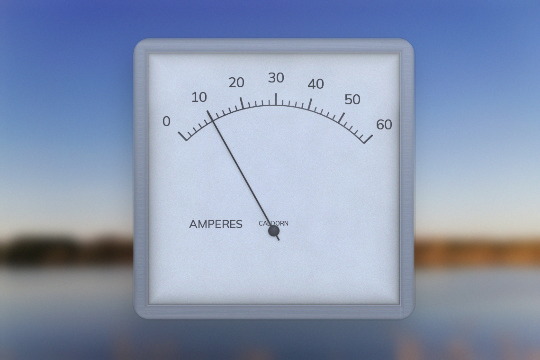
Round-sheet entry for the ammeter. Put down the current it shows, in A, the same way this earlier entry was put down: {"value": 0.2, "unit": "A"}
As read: {"value": 10, "unit": "A"}
